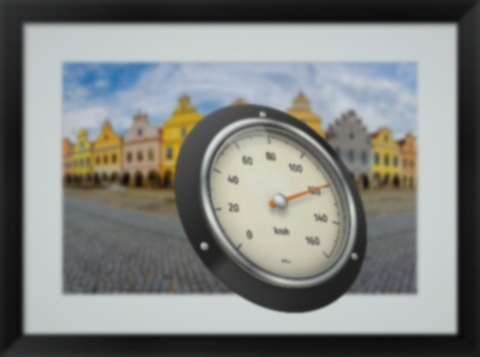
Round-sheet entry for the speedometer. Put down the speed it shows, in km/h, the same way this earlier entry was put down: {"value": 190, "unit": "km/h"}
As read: {"value": 120, "unit": "km/h"}
